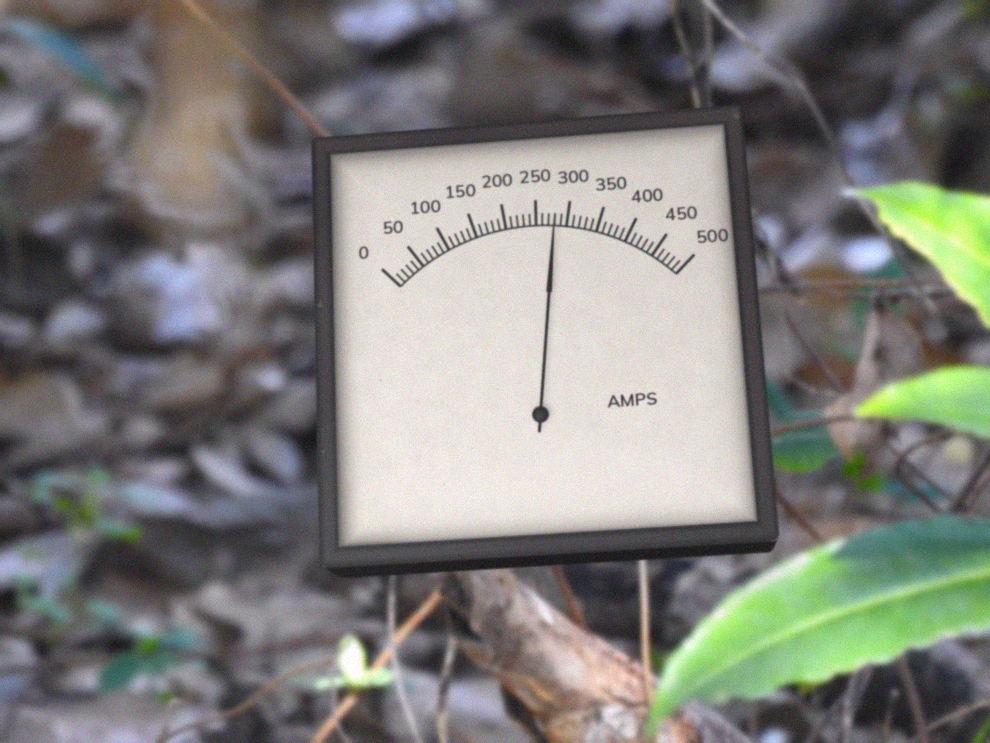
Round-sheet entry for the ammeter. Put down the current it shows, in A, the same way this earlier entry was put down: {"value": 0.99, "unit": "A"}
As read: {"value": 280, "unit": "A"}
